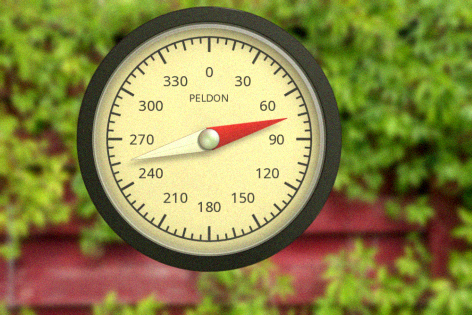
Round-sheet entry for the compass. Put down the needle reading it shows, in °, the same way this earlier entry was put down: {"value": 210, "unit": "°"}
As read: {"value": 75, "unit": "°"}
